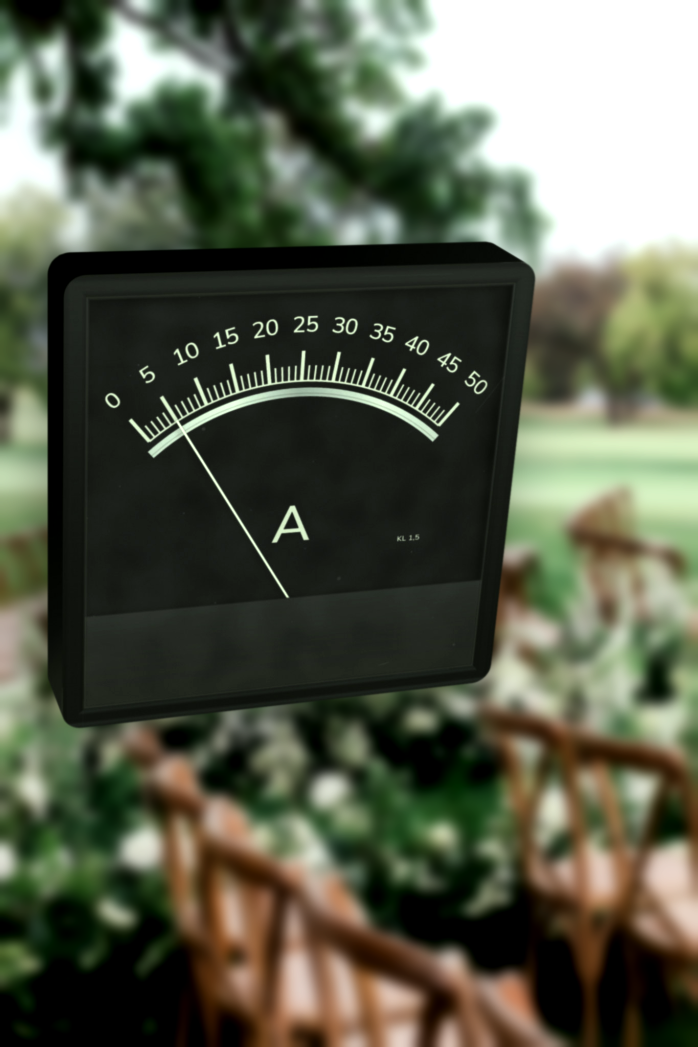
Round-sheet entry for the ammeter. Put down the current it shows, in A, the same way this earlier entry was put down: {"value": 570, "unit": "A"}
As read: {"value": 5, "unit": "A"}
